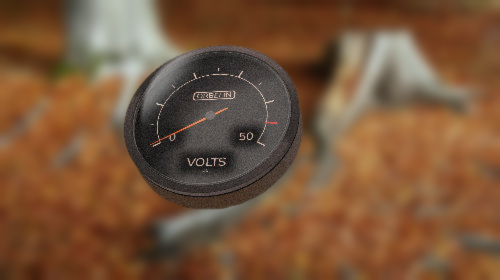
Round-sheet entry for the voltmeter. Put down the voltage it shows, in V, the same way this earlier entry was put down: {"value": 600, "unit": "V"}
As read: {"value": 0, "unit": "V"}
